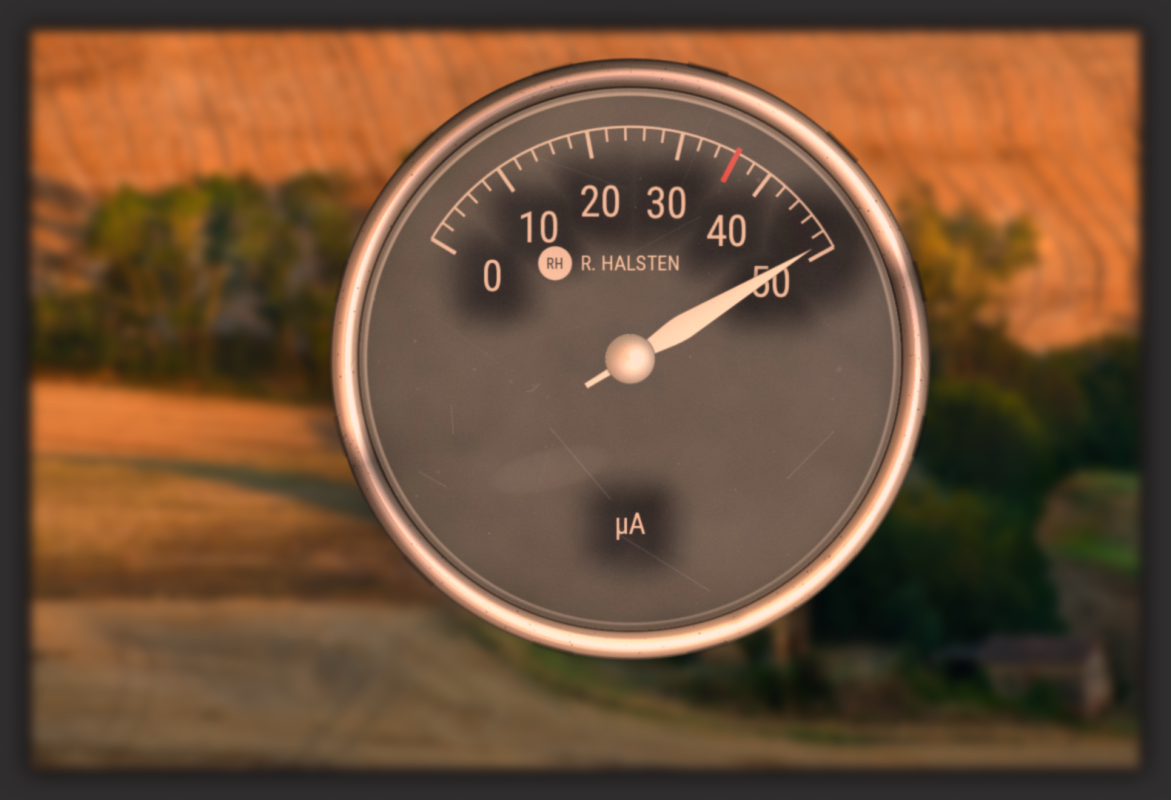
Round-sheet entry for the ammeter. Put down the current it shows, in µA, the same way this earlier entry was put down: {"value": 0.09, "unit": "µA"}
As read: {"value": 49, "unit": "µA"}
